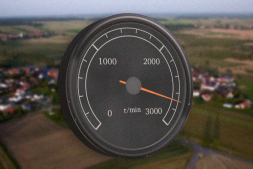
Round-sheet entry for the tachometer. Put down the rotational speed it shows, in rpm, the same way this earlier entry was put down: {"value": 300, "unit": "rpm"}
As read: {"value": 2700, "unit": "rpm"}
